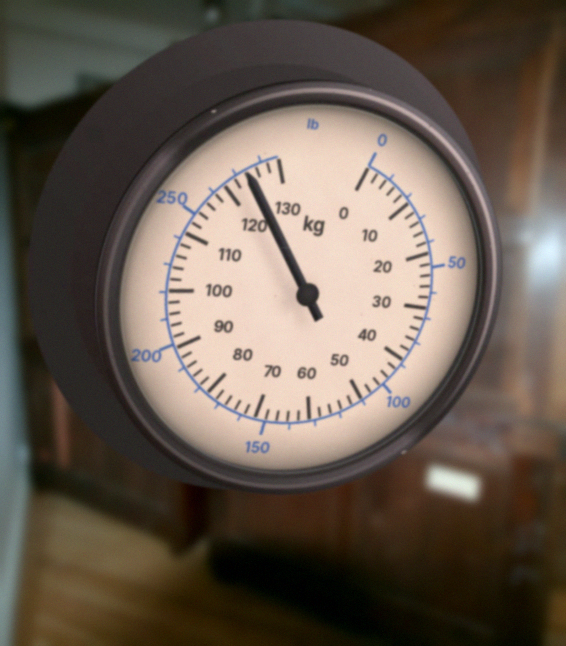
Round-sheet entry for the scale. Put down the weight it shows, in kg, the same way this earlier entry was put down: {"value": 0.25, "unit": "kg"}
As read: {"value": 124, "unit": "kg"}
